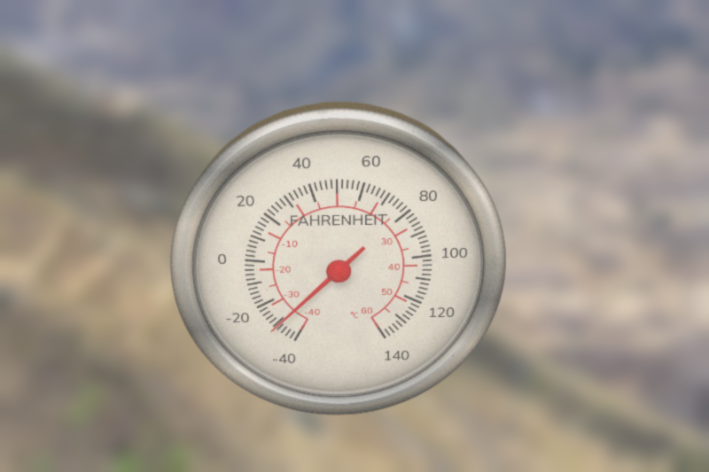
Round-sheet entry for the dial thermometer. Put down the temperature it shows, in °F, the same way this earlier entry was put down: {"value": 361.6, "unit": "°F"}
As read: {"value": -30, "unit": "°F"}
